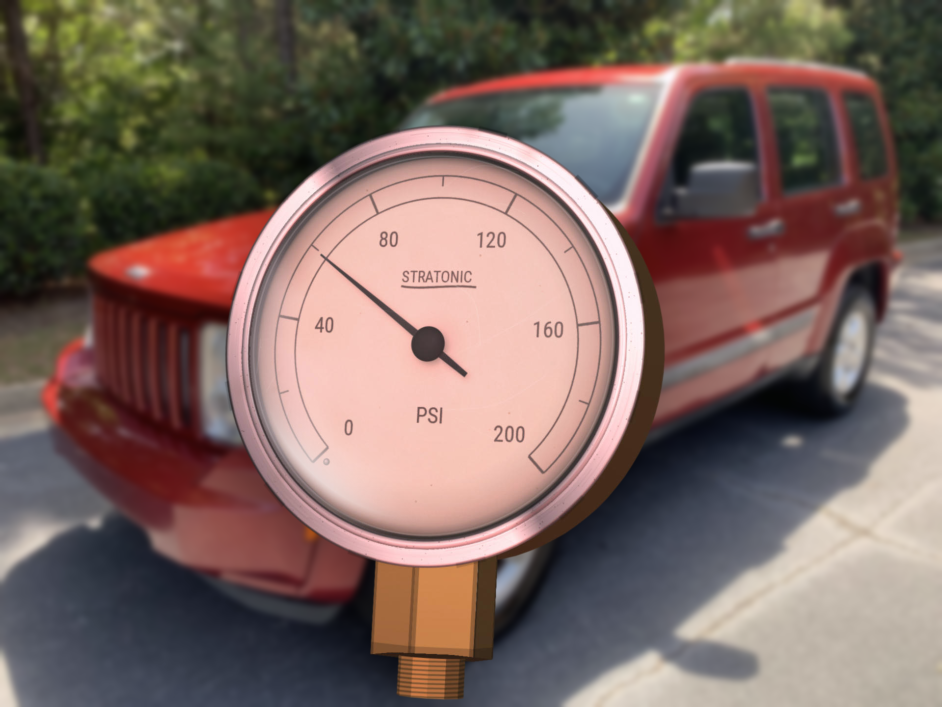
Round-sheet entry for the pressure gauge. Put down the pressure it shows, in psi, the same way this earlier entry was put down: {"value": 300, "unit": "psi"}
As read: {"value": 60, "unit": "psi"}
